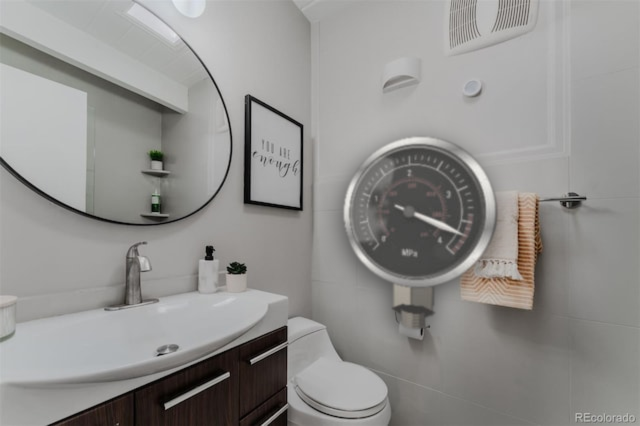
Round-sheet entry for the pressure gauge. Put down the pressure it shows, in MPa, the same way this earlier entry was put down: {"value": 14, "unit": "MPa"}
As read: {"value": 3.7, "unit": "MPa"}
